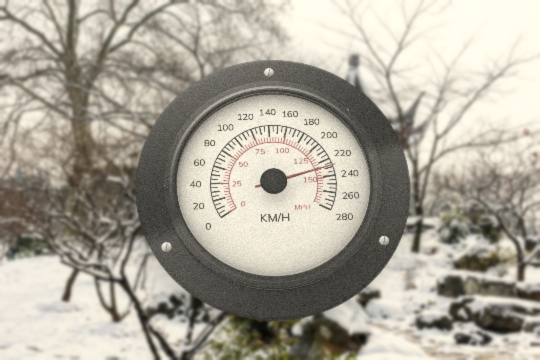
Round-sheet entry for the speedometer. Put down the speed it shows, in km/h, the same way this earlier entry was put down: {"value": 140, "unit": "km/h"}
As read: {"value": 230, "unit": "km/h"}
